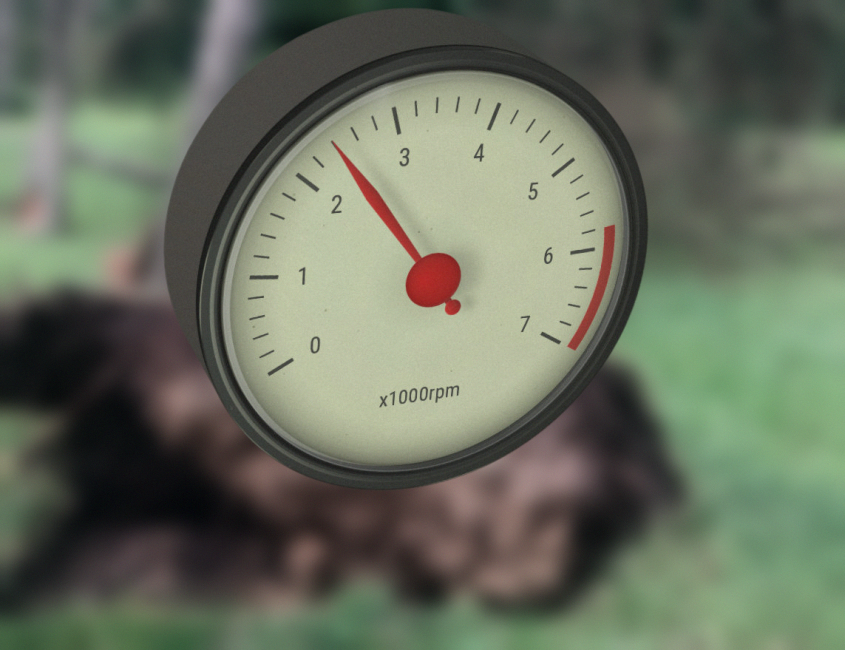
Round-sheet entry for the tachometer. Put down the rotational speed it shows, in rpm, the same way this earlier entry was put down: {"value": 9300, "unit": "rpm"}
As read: {"value": 2400, "unit": "rpm"}
